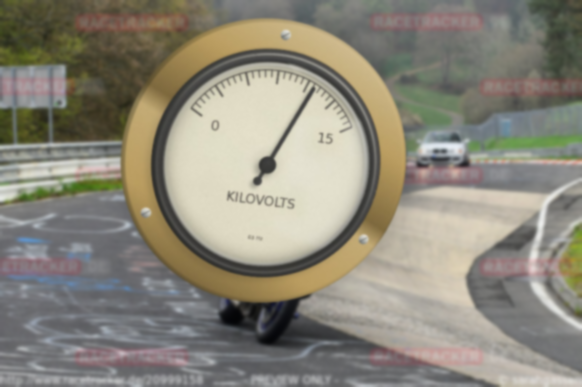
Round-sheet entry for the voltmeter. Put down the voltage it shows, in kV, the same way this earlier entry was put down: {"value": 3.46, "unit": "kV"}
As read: {"value": 10.5, "unit": "kV"}
